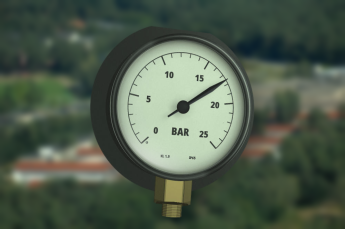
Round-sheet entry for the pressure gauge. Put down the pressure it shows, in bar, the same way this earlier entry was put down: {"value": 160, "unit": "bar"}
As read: {"value": 17.5, "unit": "bar"}
